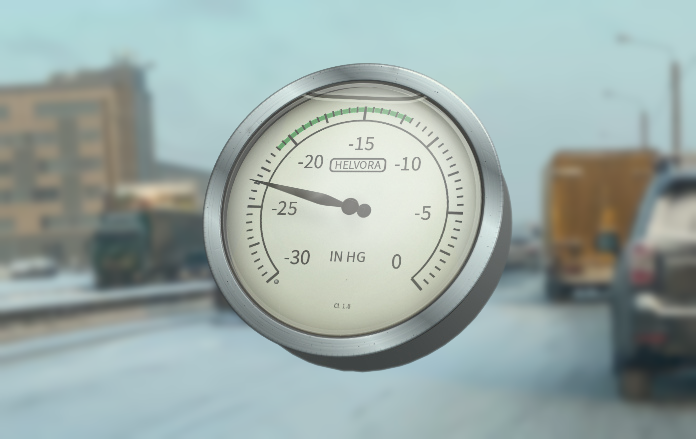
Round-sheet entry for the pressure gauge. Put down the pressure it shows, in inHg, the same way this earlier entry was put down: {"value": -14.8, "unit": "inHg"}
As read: {"value": -23.5, "unit": "inHg"}
